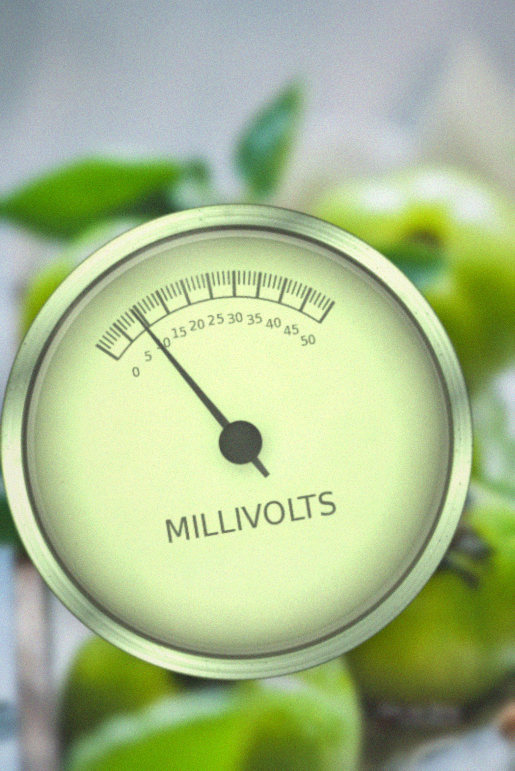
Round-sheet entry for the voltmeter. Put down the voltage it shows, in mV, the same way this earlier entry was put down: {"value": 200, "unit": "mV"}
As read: {"value": 9, "unit": "mV"}
